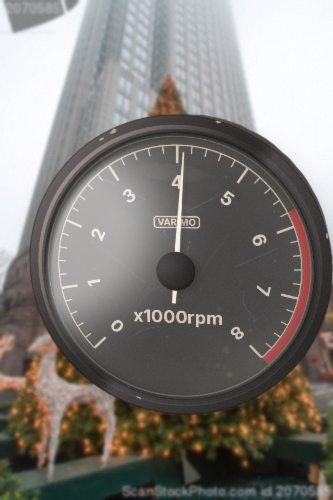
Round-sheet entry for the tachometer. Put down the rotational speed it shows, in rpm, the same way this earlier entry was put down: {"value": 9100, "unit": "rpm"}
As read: {"value": 4100, "unit": "rpm"}
